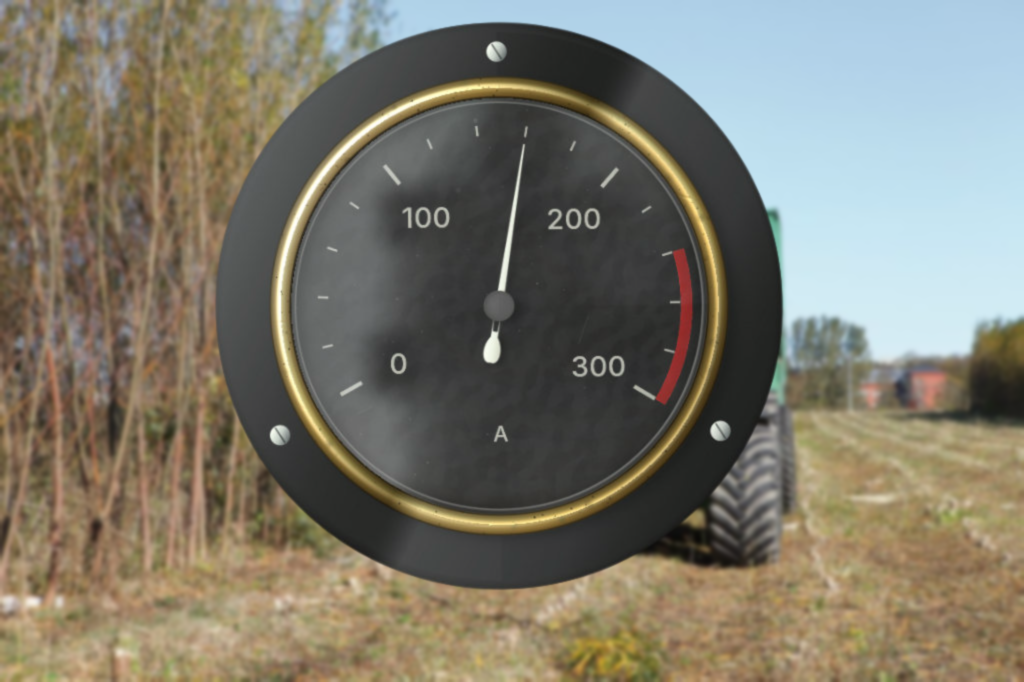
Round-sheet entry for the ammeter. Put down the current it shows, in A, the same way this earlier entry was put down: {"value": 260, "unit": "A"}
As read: {"value": 160, "unit": "A"}
